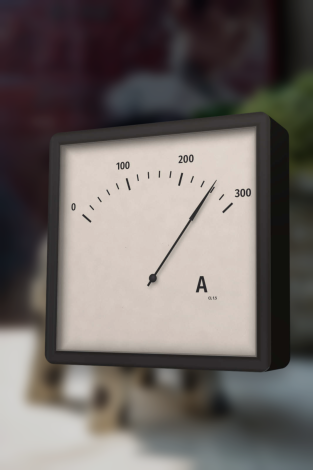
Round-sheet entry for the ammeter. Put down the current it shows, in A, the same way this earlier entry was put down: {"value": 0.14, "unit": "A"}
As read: {"value": 260, "unit": "A"}
